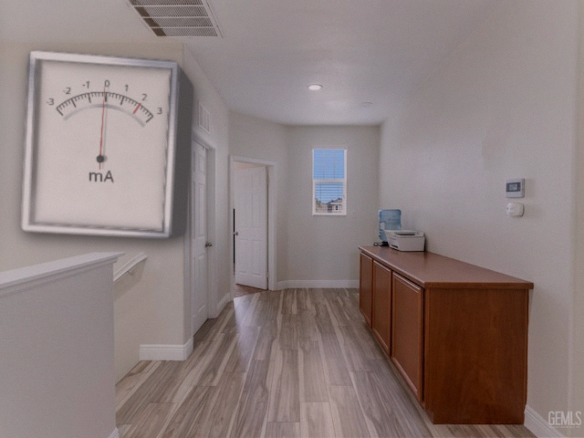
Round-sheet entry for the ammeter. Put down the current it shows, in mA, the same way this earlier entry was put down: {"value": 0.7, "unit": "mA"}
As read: {"value": 0, "unit": "mA"}
